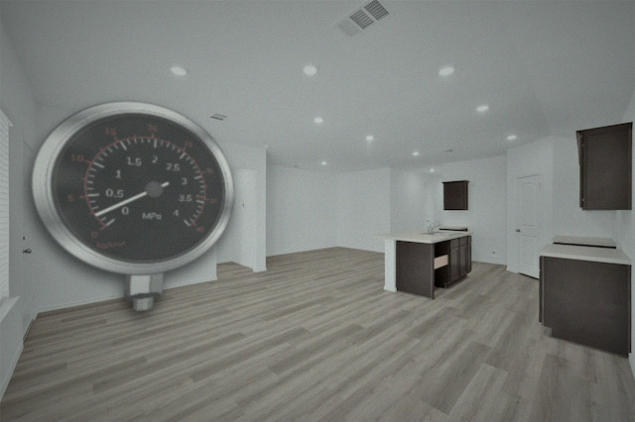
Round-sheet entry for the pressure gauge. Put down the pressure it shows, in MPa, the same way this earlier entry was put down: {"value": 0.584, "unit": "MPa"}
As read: {"value": 0.2, "unit": "MPa"}
